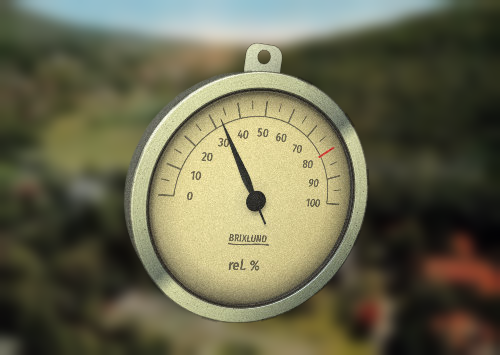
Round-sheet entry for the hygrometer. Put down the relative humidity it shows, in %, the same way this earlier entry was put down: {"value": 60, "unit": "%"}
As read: {"value": 32.5, "unit": "%"}
